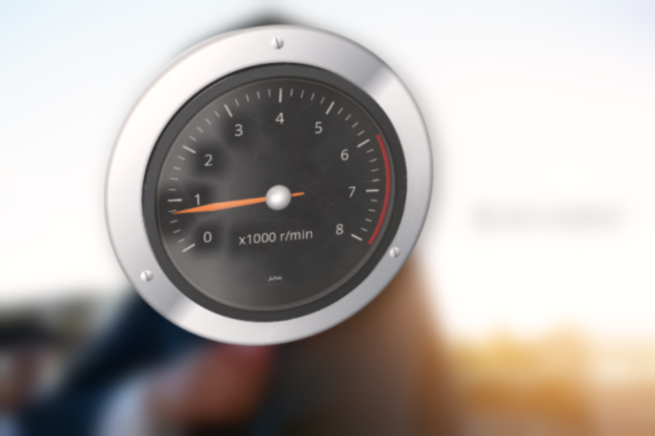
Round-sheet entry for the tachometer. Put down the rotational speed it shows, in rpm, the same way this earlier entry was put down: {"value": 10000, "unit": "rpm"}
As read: {"value": 800, "unit": "rpm"}
